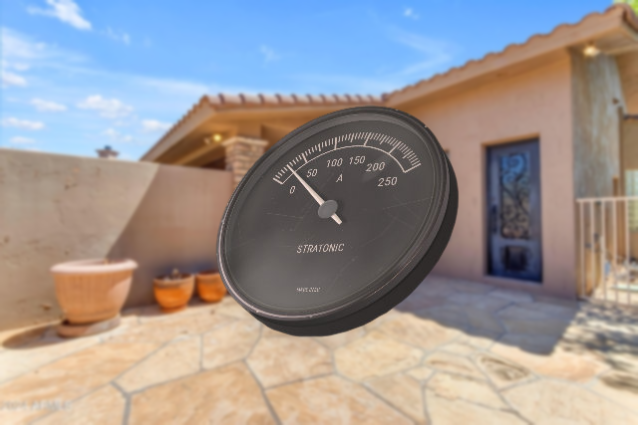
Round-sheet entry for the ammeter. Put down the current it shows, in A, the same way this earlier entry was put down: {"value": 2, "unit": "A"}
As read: {"value": 25, "unit": "A"}
